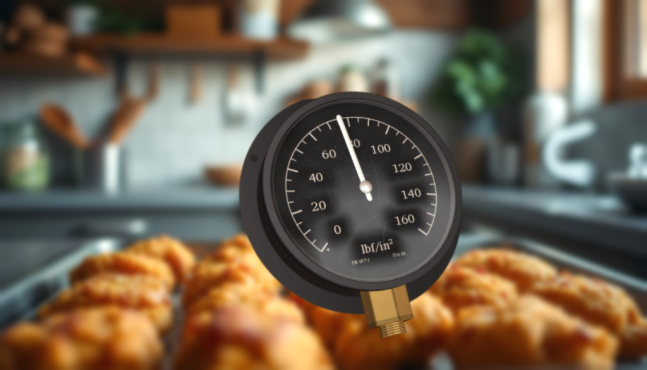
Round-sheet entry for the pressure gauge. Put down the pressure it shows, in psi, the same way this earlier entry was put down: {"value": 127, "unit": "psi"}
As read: {"value": 75, "unit": "psi"}
